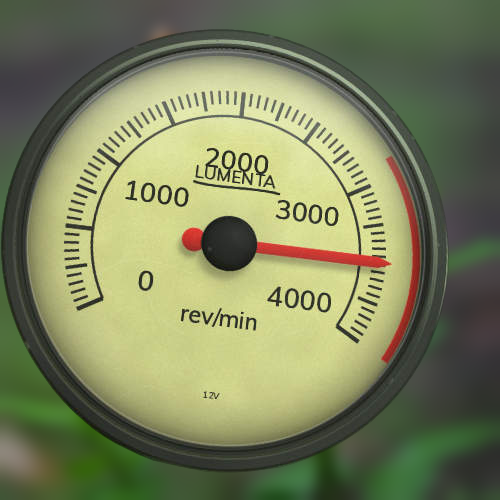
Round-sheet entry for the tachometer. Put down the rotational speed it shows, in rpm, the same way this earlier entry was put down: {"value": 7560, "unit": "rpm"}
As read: {"value": 3500, "unit": "rpm"}
